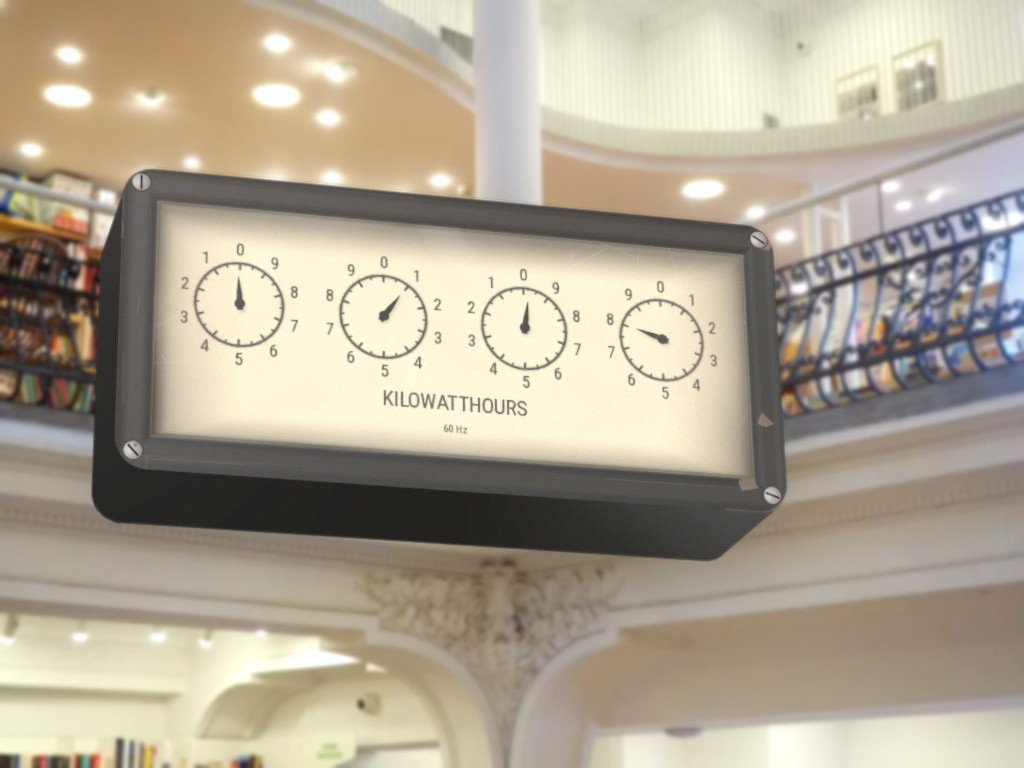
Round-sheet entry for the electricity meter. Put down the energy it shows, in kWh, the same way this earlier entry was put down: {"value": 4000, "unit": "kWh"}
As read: {"value": 98, "unit": "kWh"}
